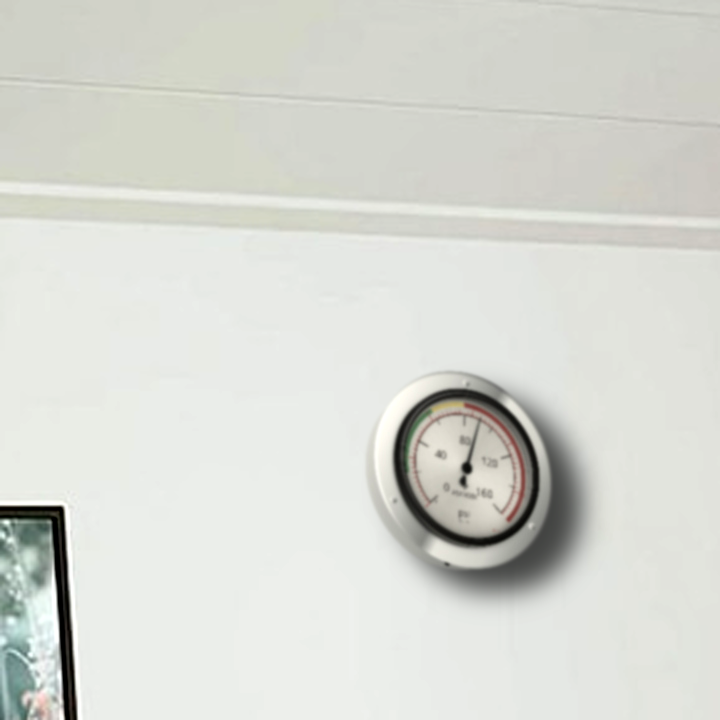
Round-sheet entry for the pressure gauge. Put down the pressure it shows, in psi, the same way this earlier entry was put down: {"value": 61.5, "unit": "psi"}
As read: {"value": 90, "unit": "psi"}
